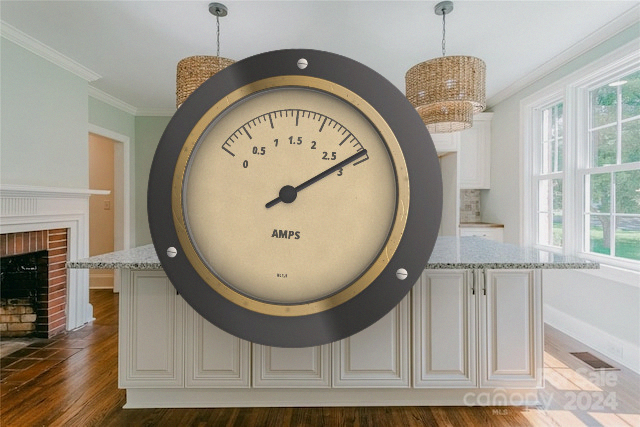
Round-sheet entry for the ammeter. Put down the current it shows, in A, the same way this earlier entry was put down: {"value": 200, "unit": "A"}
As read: {"value": 2.9, "unit": "A"}
